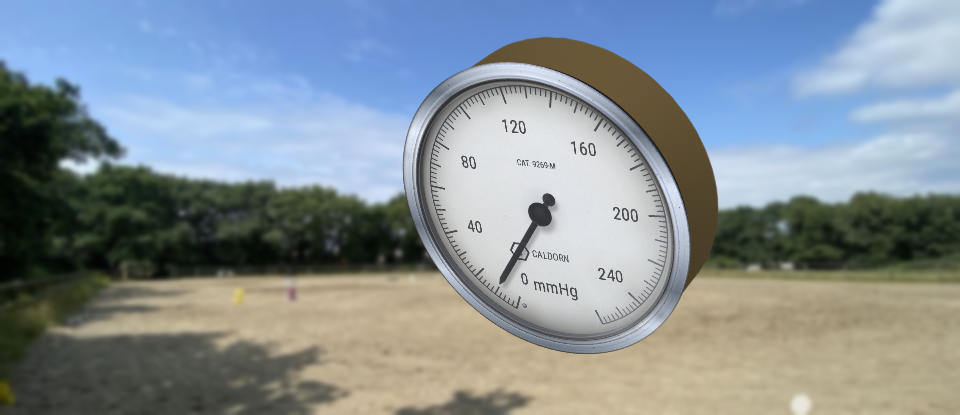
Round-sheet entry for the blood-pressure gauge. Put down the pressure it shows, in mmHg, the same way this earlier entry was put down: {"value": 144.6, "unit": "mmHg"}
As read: {"value": 10, "unit": "mmHg"}
